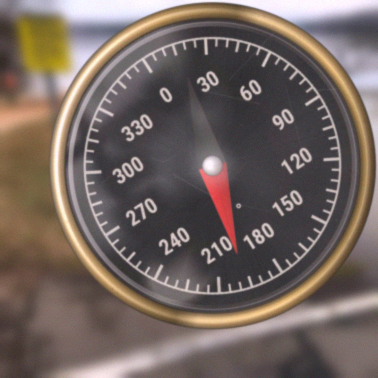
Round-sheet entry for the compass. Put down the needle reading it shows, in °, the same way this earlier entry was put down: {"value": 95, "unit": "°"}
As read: {"value": 197.5, "unit": "°"}
